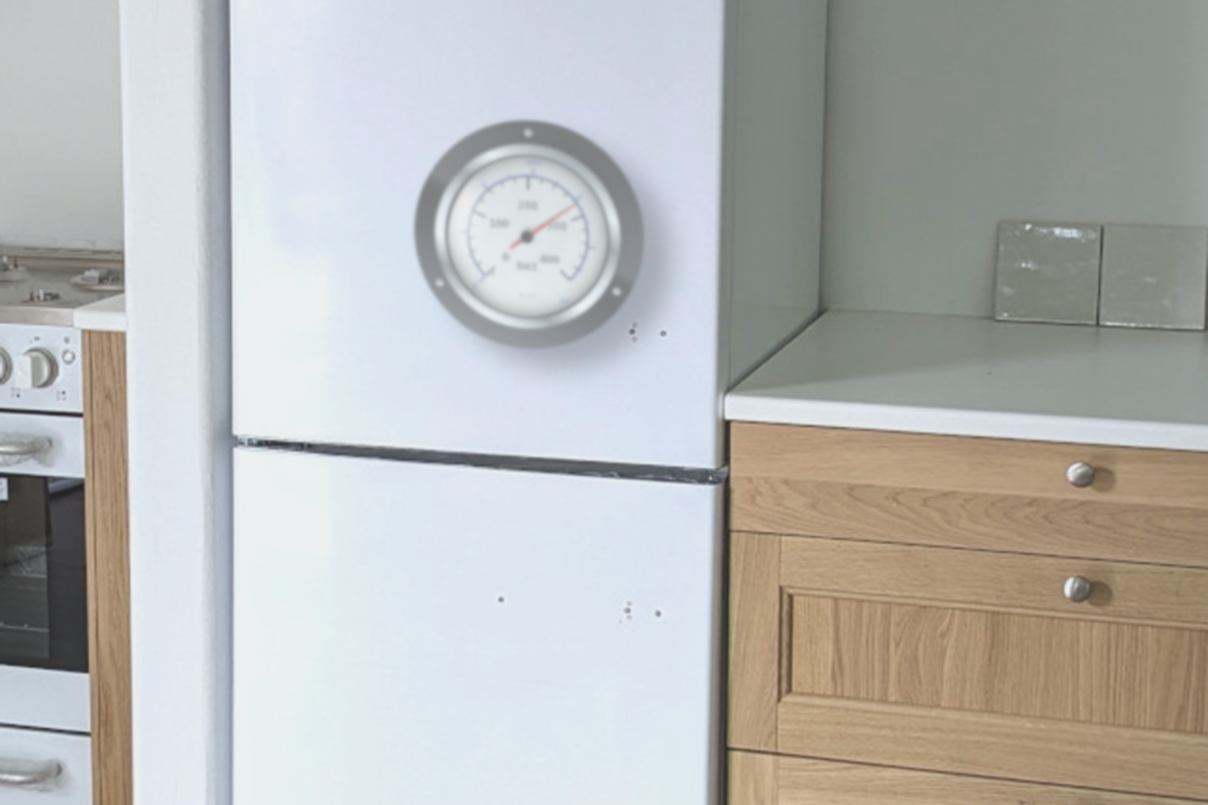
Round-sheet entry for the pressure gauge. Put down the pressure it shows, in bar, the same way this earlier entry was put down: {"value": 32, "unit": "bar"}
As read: {"value": 280, "unit": "bar"}
